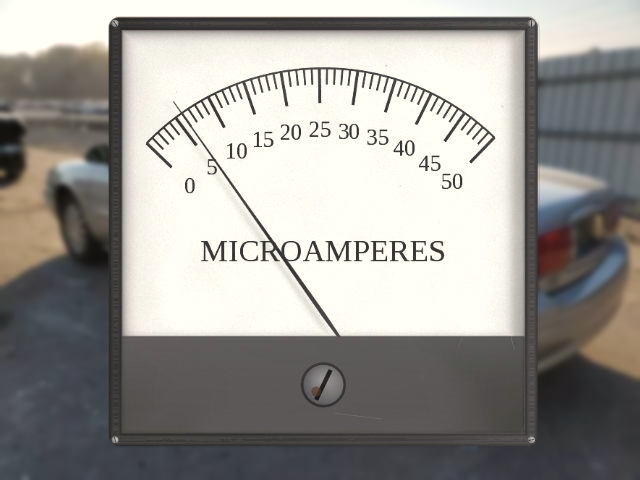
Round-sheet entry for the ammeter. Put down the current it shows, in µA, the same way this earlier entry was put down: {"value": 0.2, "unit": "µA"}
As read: {"value": 6, "unit": "µA"}
